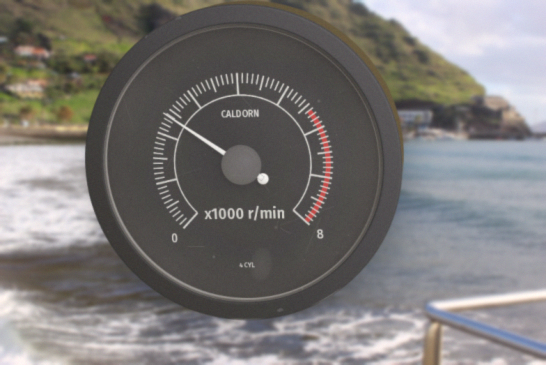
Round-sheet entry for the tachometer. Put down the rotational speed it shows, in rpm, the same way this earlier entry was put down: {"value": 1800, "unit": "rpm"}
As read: {"value": 2400, "unit": "rpm"}
